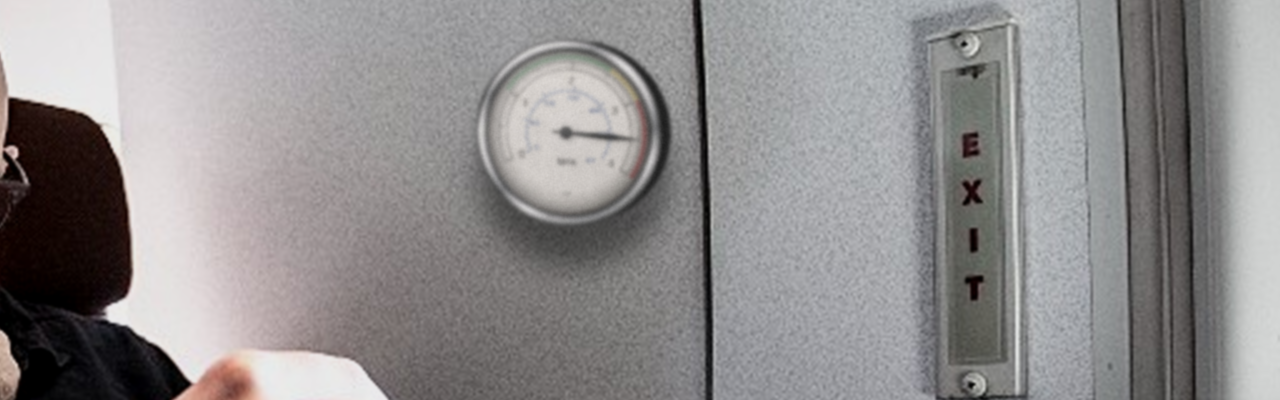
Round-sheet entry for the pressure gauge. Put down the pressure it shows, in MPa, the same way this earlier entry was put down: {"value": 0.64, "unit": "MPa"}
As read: {"value": 3.5, "unit": "MPa"}
